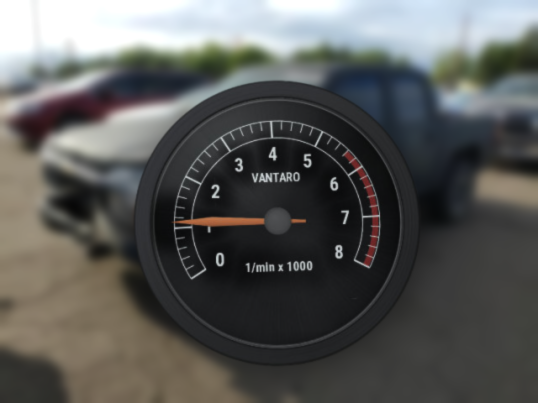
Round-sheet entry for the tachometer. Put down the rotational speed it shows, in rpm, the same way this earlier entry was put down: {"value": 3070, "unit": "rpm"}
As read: {"value": 1100, "unit": "rpm"}
